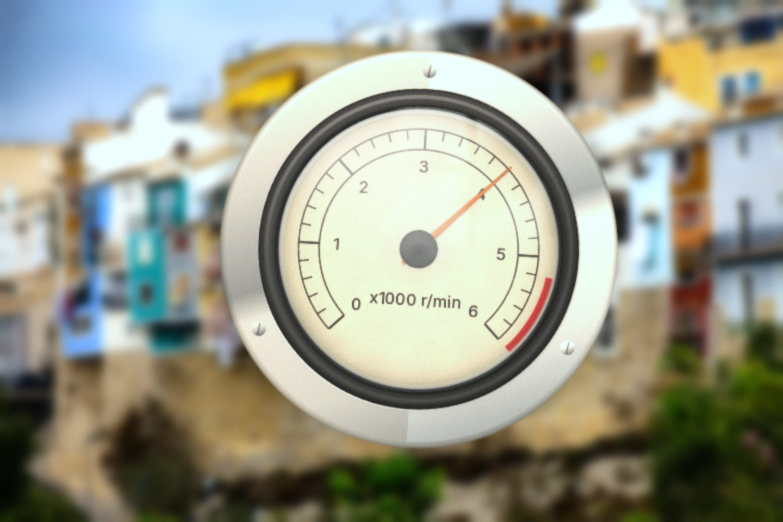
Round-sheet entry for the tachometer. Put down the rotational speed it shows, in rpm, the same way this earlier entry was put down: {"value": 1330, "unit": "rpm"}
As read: {"value": 4000, "unit": "rpm"}
